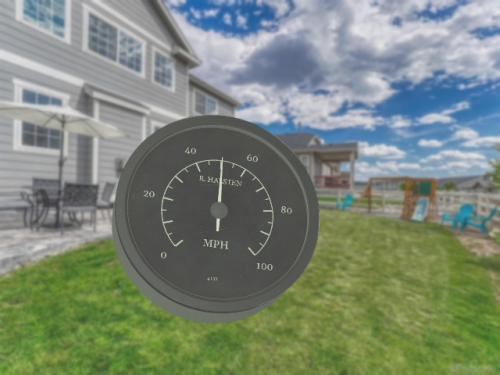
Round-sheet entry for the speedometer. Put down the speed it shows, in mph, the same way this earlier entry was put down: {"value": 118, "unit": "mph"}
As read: {"value": 50, "unit": "mph"}
